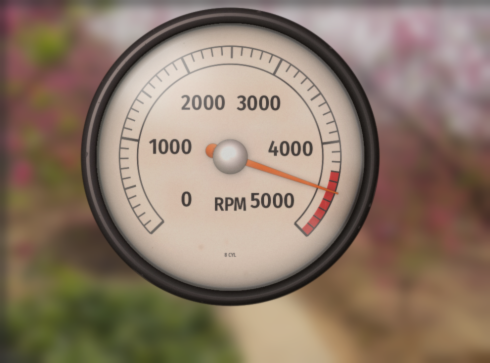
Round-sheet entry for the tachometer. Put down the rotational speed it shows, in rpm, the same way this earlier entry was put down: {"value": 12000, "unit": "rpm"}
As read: {"value": 4500, "unit": "rpm"}
